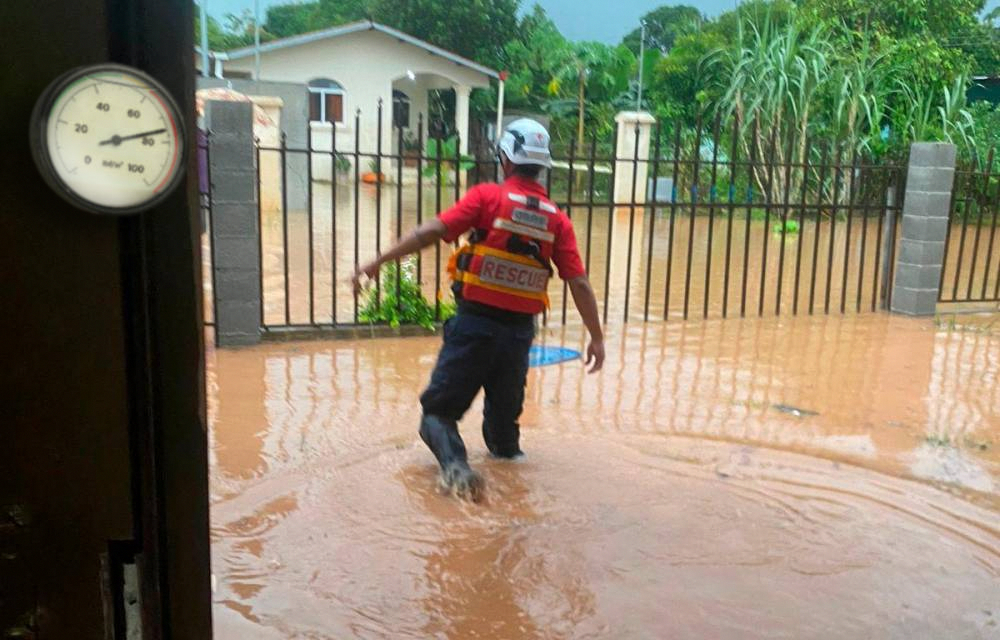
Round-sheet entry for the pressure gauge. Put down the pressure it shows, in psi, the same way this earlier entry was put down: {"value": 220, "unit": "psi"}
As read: {"value": 75, "unit": "psi"}
